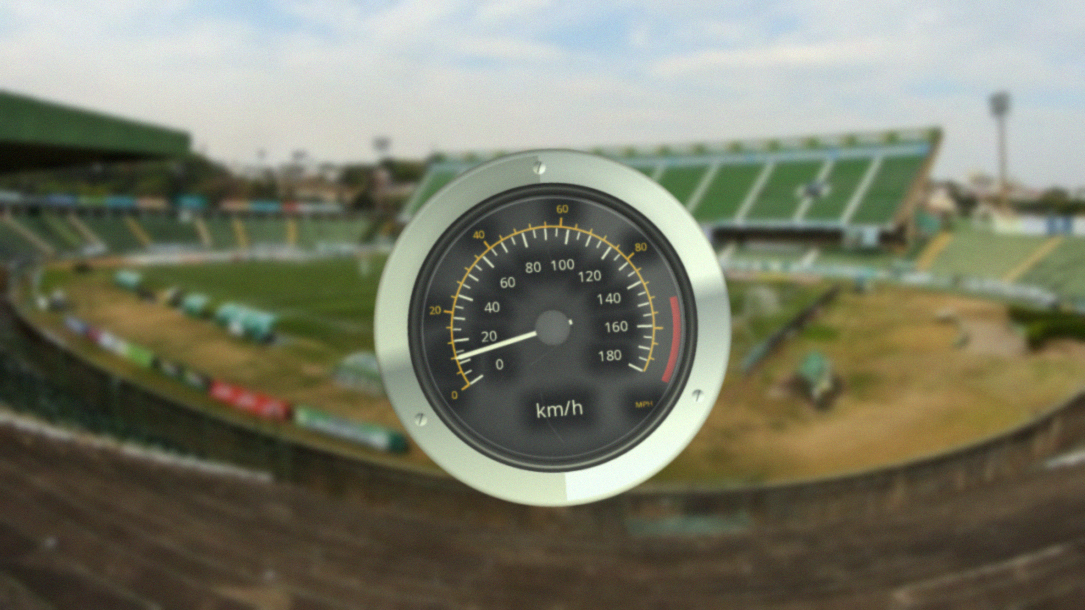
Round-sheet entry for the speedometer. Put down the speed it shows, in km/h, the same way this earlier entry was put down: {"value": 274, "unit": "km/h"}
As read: {"value": 12.5, "unit": "km/h"}
